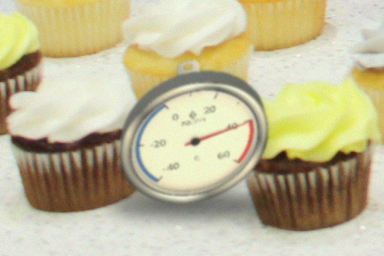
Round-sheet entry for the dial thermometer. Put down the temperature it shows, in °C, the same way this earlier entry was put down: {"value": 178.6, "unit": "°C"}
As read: {"value": 40, "unit": "°C"}
